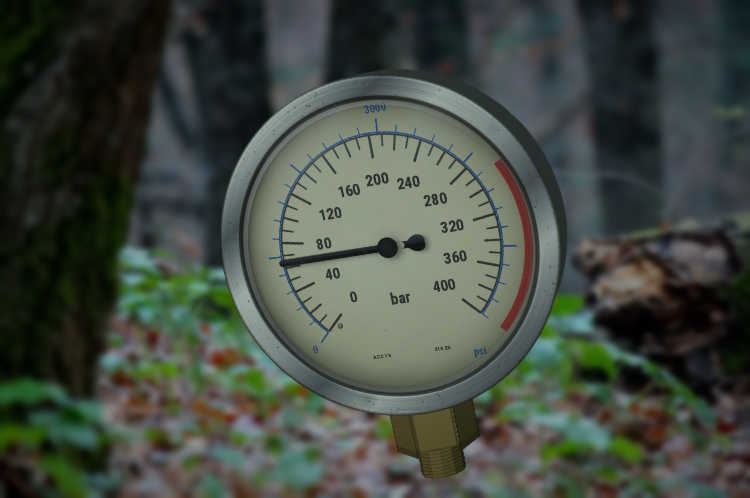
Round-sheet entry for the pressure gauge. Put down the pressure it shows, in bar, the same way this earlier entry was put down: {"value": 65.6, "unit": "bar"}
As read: {"value": 65, "unit": "bar"}
